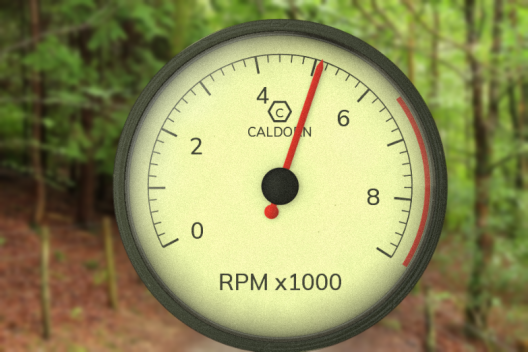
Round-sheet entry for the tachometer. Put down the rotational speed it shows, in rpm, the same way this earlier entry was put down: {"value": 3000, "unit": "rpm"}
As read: {"value": 5100, "unit": "rpm"}
